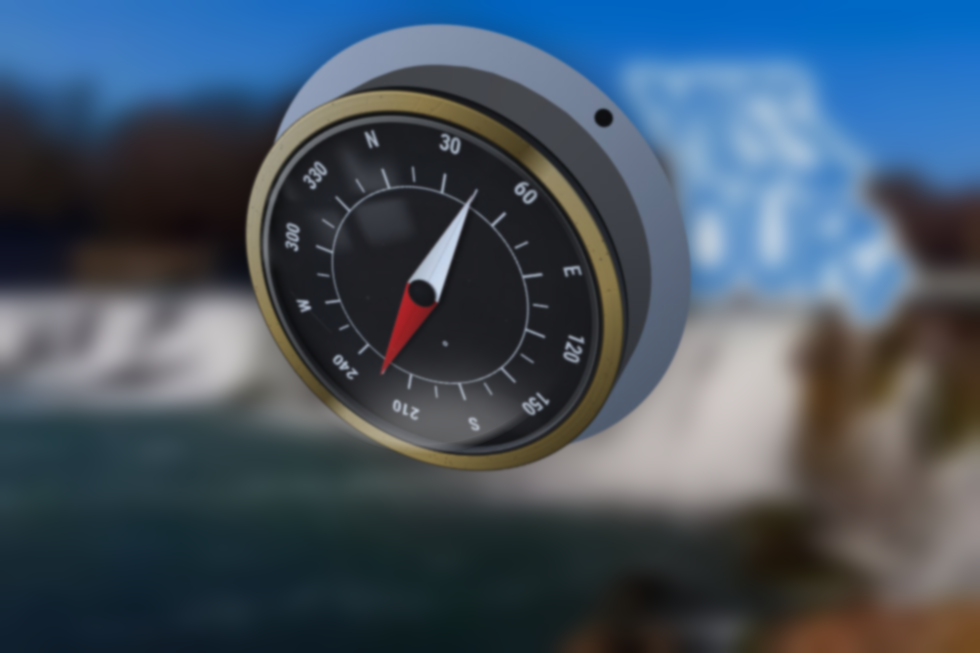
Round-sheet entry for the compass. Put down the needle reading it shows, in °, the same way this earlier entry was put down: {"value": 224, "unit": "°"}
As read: {"value": 225, "unit": "°"}
